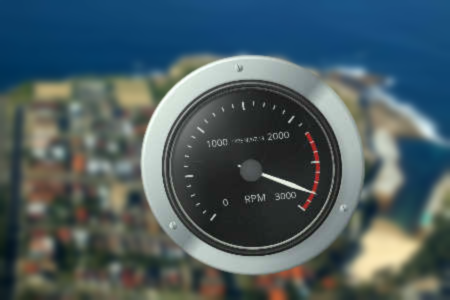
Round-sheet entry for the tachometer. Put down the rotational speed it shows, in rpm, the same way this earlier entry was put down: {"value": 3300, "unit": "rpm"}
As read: {"value": 2800, "unit": "rpm"}
